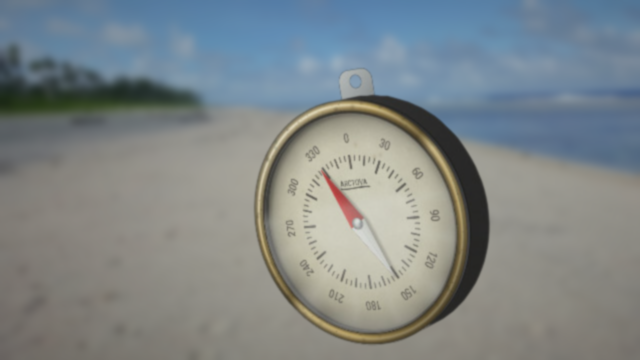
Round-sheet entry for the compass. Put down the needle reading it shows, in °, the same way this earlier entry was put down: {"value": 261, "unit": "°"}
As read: {"value": 330, "unit": "°"}
